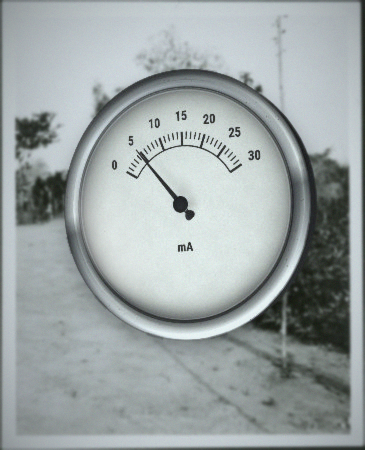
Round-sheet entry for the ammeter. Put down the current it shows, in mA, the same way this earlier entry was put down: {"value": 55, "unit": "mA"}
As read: {"value": 5, "unit": "mA"}
